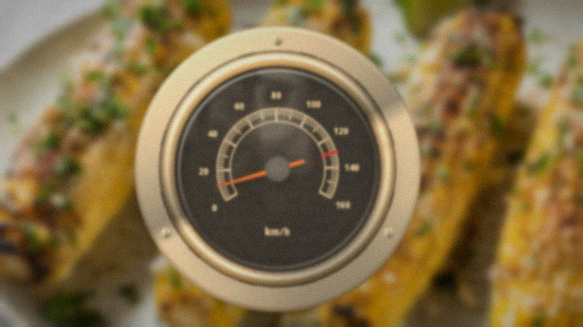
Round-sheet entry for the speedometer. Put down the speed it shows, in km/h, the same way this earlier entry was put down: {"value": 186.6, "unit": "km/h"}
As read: {"value": 10, "unit": "km/h"}
